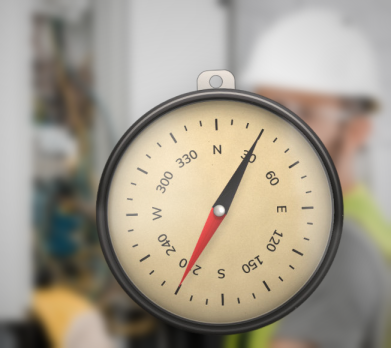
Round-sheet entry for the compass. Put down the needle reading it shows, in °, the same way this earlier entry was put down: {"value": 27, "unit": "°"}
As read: {"value": 210, "unit": "°"}
